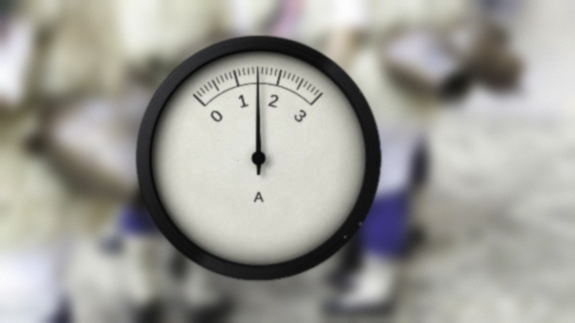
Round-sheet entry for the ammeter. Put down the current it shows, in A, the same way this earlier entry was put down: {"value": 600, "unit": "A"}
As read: {"value": 1.5, "unit": "A"}
